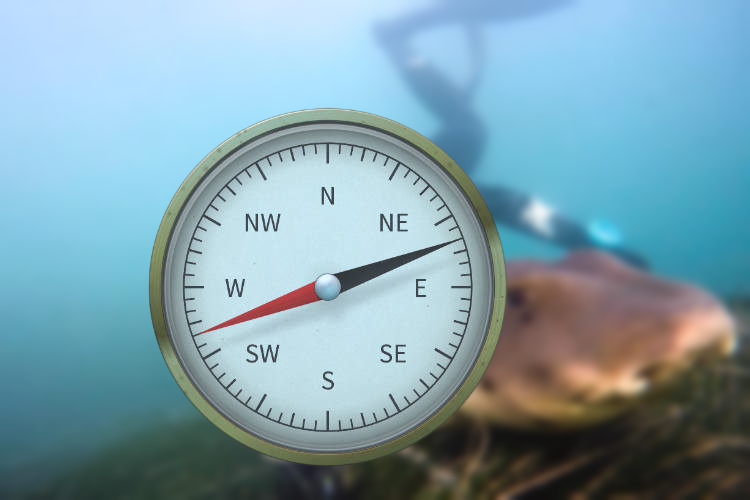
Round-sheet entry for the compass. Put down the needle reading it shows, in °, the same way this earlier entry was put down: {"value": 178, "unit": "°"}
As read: {"value": 250, "unit": "°"}
